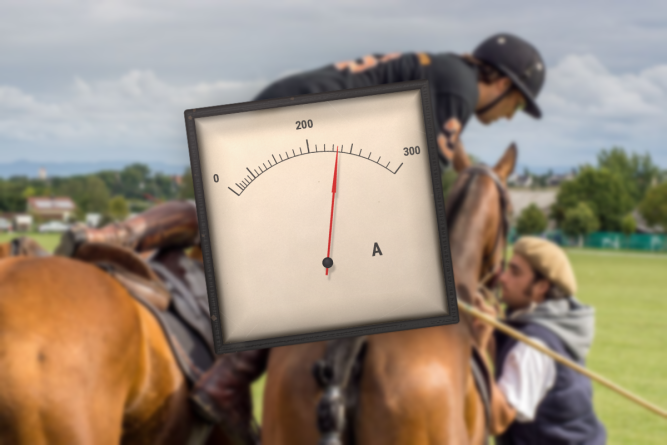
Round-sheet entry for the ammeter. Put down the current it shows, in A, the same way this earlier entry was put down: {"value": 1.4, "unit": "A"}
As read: {"value": 235, "unit": "A"}
